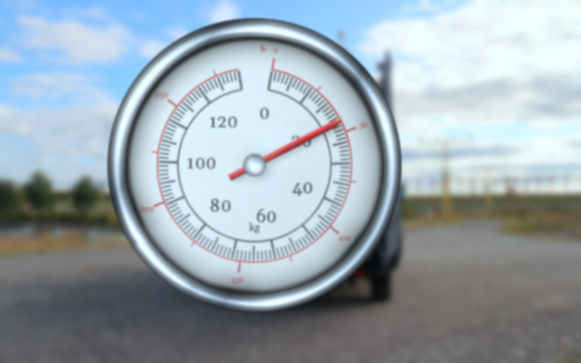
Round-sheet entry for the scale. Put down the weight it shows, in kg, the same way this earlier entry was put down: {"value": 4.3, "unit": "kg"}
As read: {"value": 20, "unit": "kg"}
